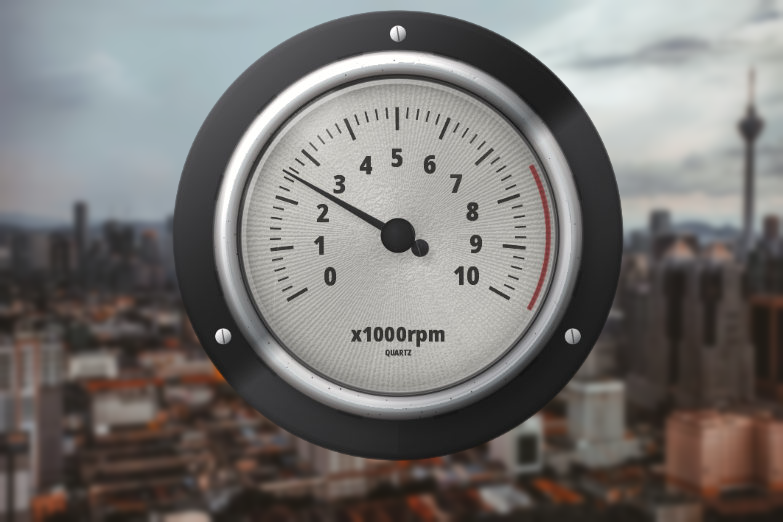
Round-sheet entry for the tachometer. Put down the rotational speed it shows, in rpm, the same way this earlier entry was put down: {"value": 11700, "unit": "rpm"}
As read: {"value": 2500, "unit": "rpm"}
